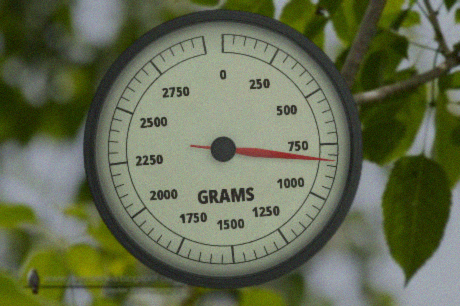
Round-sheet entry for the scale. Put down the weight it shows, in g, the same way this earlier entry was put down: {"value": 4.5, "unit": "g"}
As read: {"value": 825, "unit": "g"}
